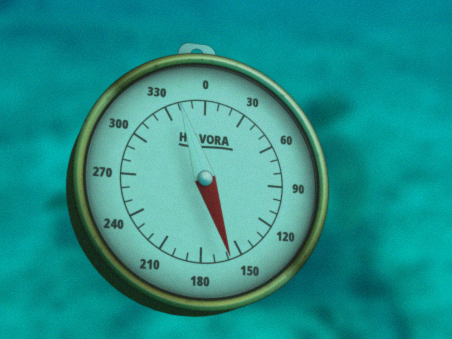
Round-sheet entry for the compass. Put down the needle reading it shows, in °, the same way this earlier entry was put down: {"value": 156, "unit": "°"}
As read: {"value": 160, "unit": "°"}
